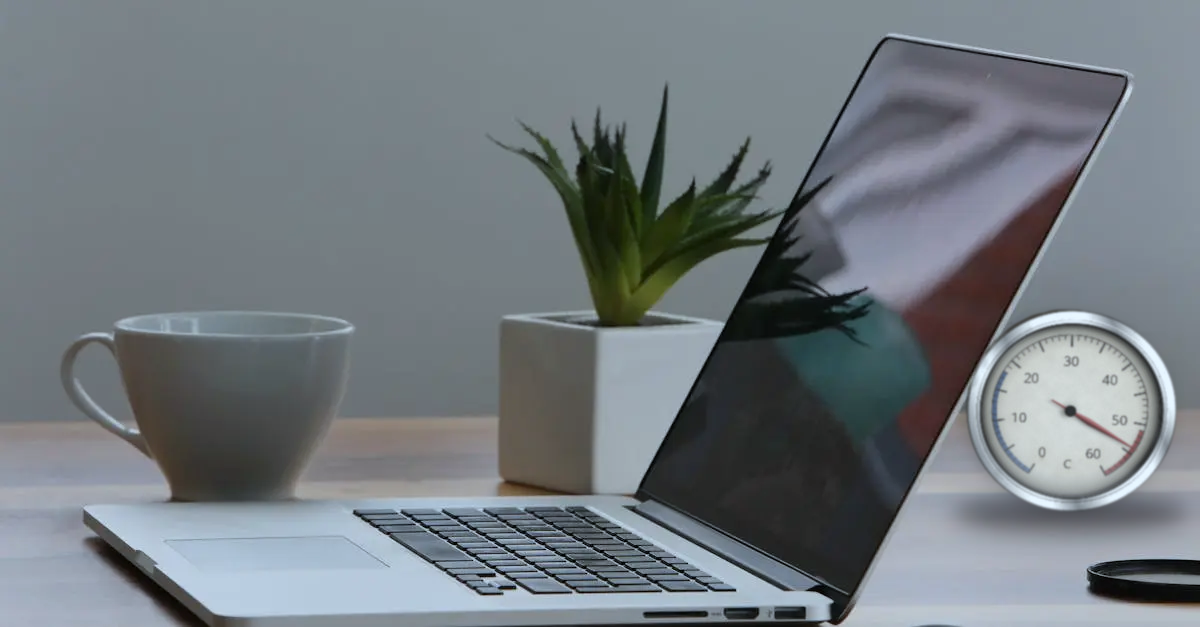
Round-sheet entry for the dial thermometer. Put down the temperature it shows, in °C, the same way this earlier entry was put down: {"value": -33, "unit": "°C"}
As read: {"value": 54, "unit": "°C"}
